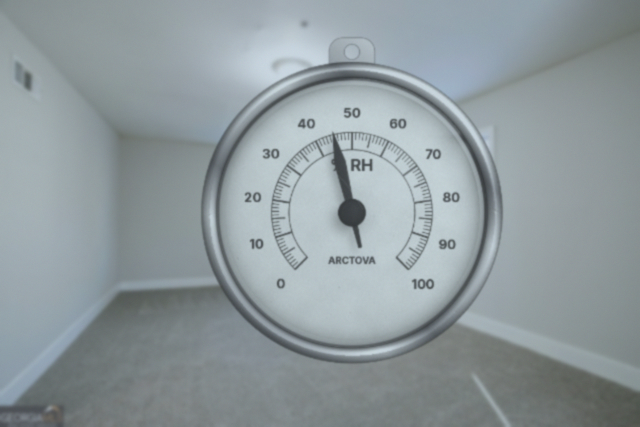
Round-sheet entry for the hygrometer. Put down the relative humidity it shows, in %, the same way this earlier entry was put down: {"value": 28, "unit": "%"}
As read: {"value": 45, "unit": "%"}
